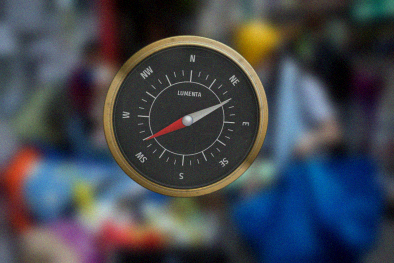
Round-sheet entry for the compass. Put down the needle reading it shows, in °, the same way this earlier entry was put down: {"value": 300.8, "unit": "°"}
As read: {"value": 240, "unit": "°"}
